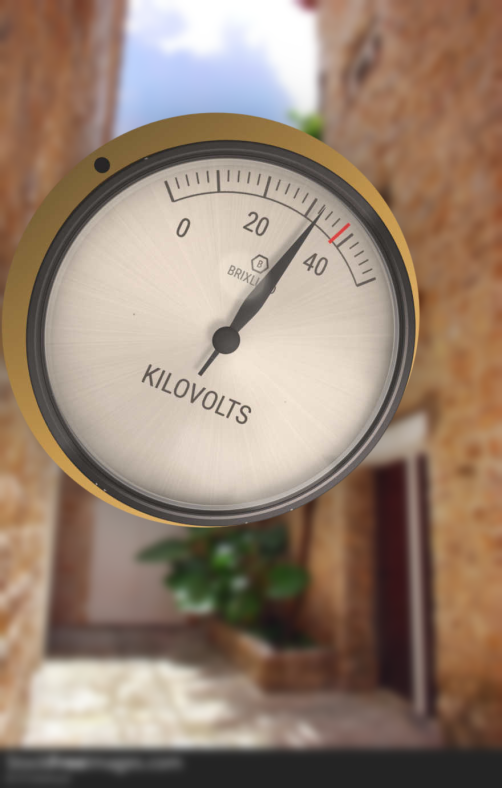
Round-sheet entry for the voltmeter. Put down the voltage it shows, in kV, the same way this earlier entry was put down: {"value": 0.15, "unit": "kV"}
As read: {"value": 32, "unit": "kV"}
